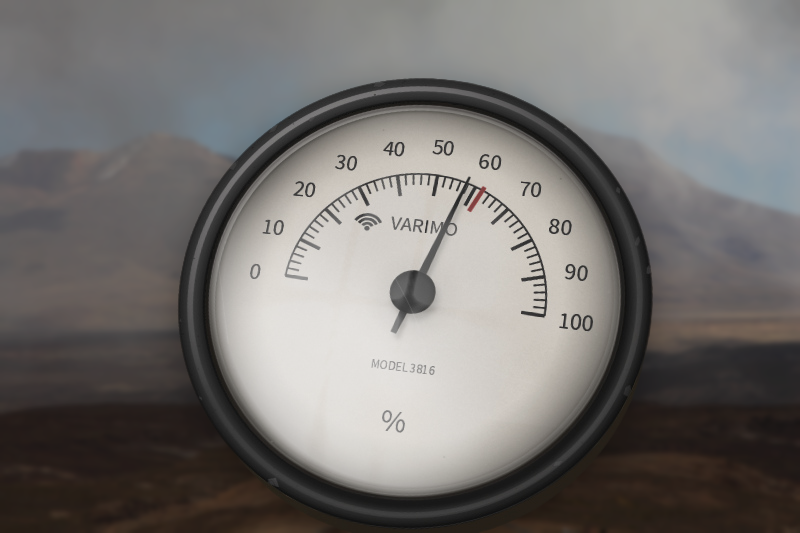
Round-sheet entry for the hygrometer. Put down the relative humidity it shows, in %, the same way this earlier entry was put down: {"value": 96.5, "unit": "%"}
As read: {"value": 58, "unit": "%"}
